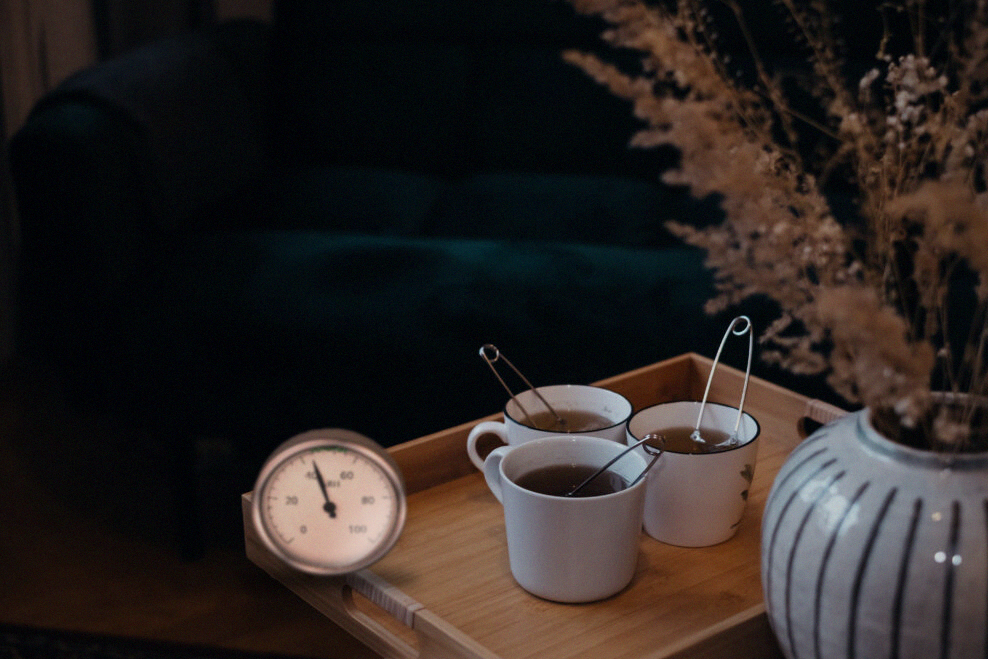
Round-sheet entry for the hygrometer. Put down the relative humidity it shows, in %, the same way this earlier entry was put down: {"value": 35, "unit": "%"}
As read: {"value": 44, "unit": "%"}
